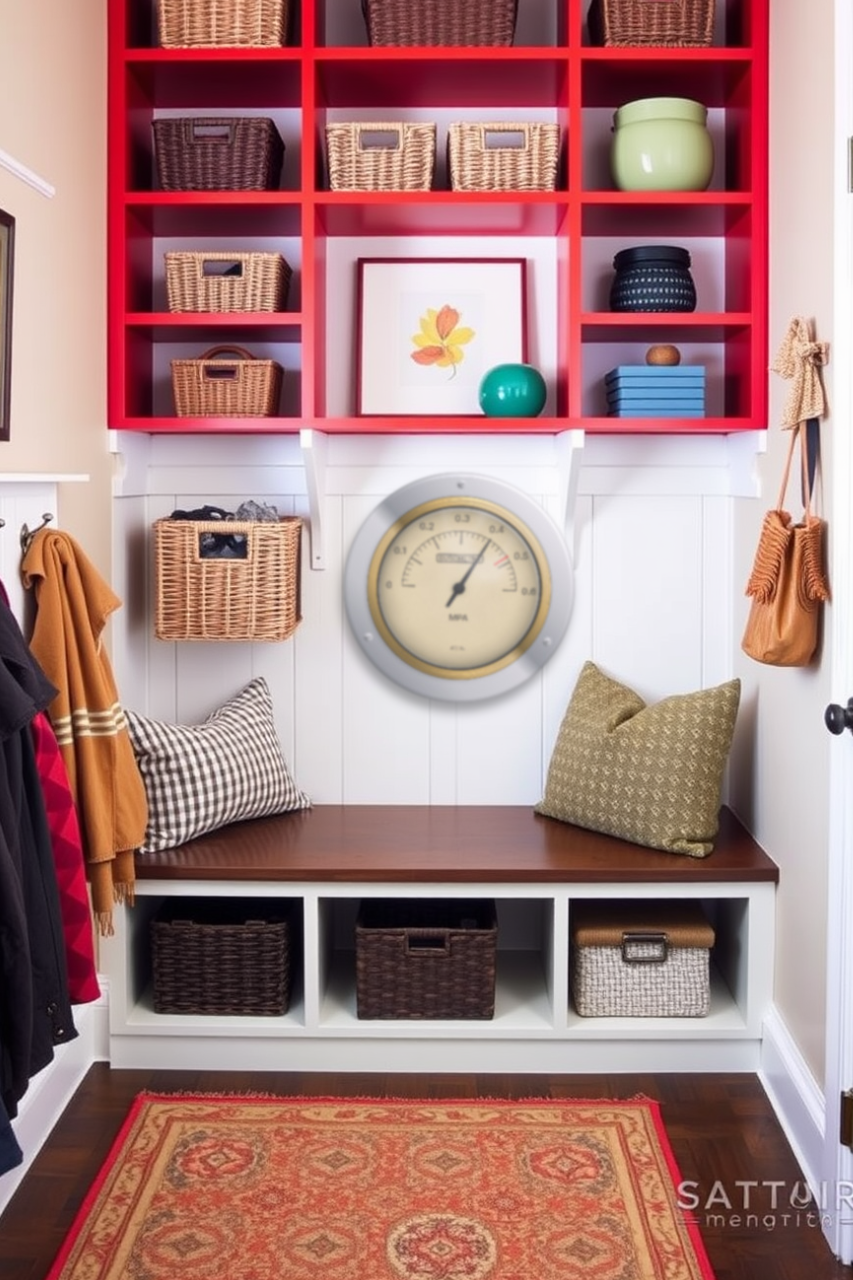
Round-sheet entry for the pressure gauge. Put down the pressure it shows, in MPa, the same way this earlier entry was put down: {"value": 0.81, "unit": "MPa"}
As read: {"value": 0.4, "unit": "MPa"}
